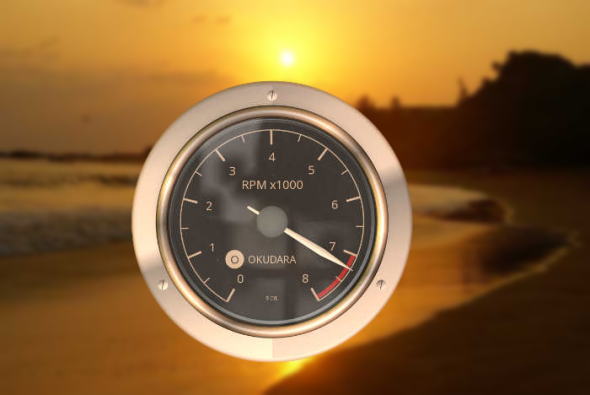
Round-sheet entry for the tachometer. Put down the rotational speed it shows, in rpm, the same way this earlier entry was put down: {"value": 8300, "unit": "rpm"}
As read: {"value": 7250, "unit": "rpm"}
